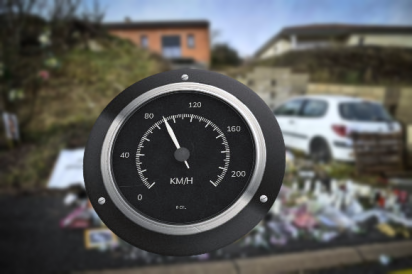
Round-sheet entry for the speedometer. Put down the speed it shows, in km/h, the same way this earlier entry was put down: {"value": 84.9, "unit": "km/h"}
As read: {"value": 90, "unit": "km/h"}
